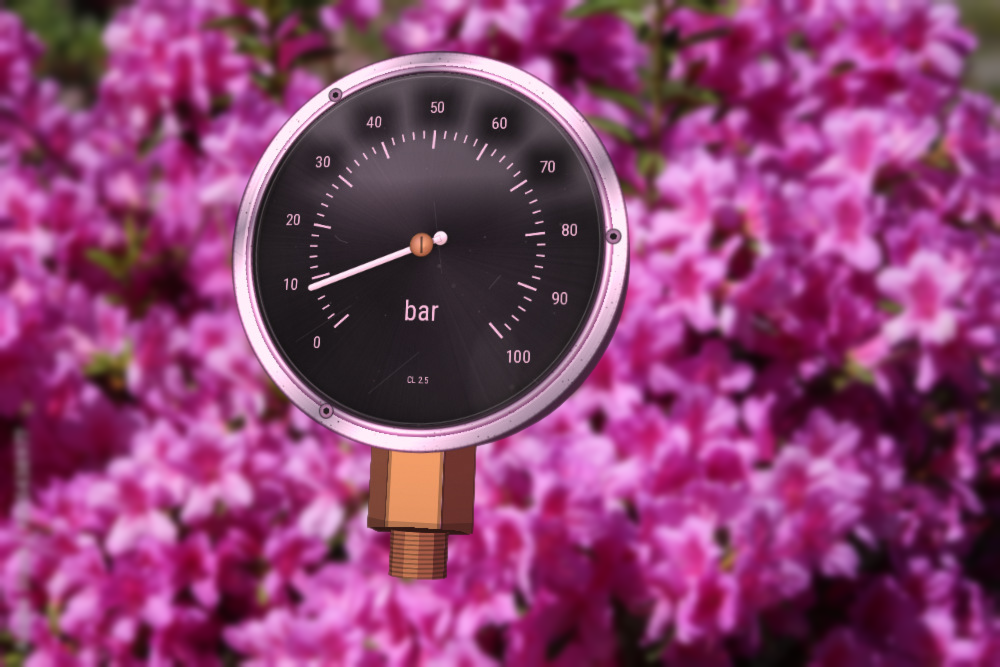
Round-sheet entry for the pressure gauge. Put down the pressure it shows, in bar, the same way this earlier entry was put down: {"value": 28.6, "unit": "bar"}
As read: {"value": 8, "unit": "bar"}
